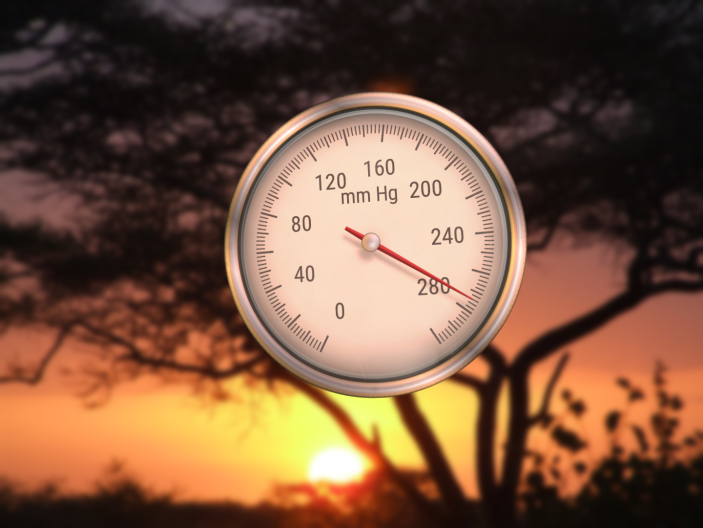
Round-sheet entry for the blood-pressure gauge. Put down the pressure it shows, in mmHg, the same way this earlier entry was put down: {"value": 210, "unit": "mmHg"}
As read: {"value": 274, "unit": "mmHg"}
